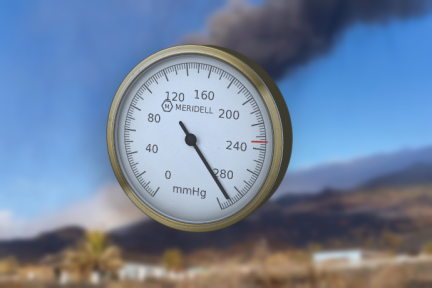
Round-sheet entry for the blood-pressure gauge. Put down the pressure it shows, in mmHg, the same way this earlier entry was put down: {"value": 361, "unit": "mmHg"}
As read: {"value": 290, "unit": "mmHg"}
